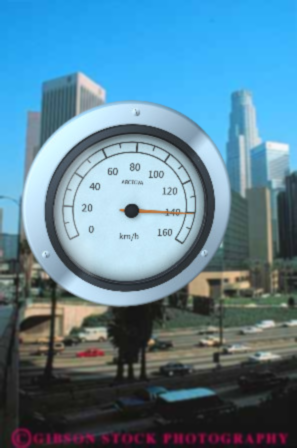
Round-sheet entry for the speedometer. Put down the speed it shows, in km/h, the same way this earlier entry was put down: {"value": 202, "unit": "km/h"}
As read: {"value": 140, "unit": "km/h"}
